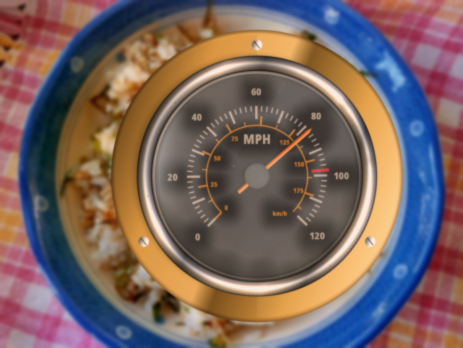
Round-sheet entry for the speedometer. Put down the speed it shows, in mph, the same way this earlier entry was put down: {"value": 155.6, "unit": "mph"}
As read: {"value": 82, "unit": "mph"}
